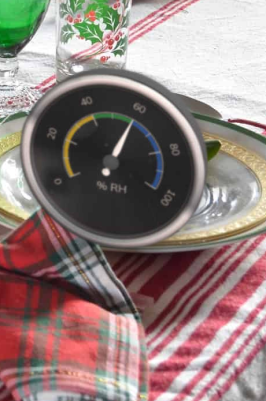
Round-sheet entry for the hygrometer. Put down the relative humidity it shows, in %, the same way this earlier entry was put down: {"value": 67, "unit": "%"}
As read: {"value": 60, "unit": "%"}
